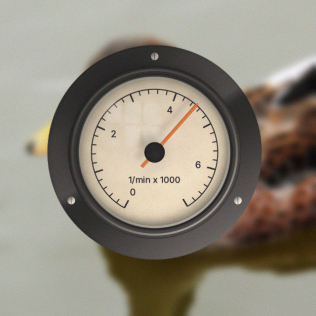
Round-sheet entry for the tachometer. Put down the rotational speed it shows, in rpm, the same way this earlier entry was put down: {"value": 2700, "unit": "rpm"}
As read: {"value": 4500, "unit": "rpm"}
